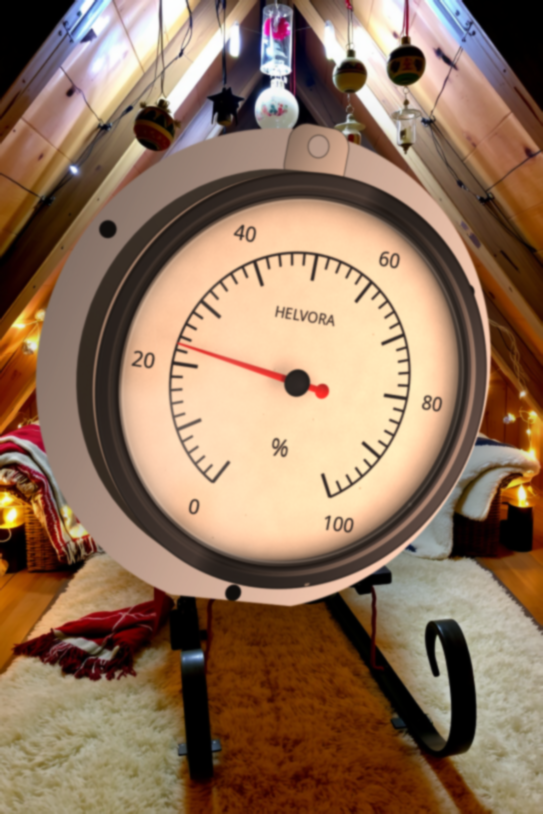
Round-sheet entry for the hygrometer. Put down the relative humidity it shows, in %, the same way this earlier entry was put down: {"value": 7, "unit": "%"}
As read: {"value": 23, "unit": "%"}
